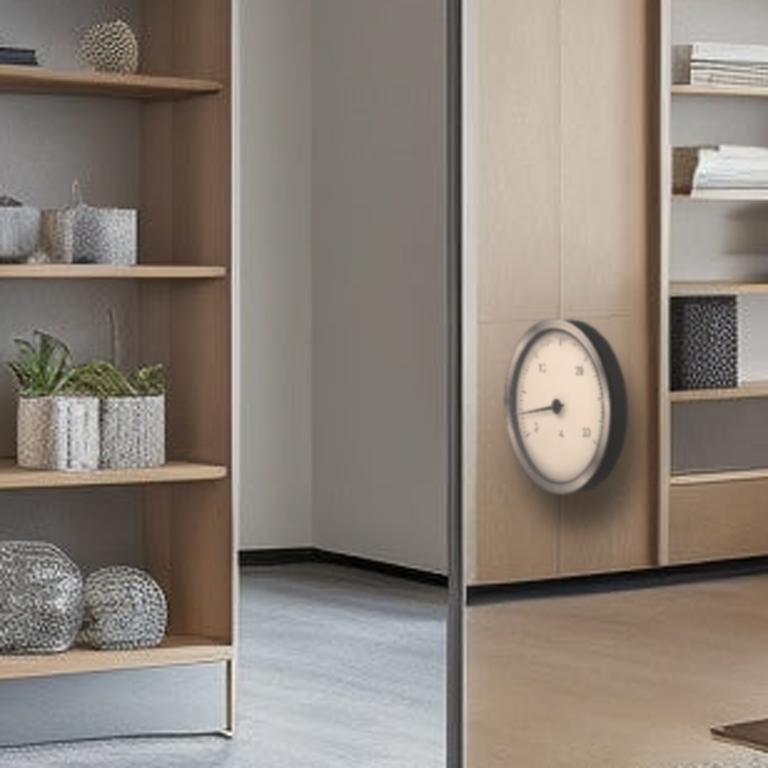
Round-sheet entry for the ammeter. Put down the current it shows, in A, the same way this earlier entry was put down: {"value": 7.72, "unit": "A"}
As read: {"value": 2.5, "unit": "A"}
